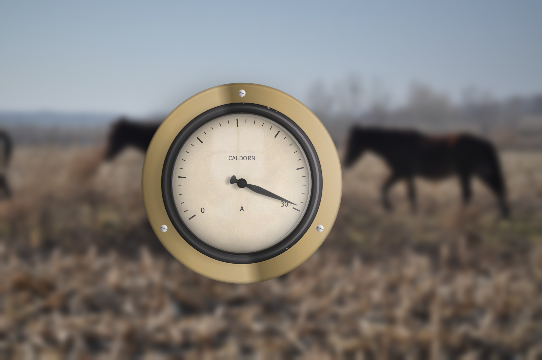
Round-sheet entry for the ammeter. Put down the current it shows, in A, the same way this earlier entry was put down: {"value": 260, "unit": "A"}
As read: {"value": 29.5, "unit": "A"}
